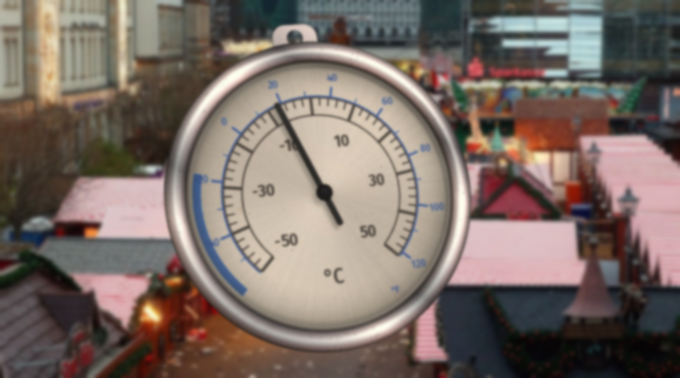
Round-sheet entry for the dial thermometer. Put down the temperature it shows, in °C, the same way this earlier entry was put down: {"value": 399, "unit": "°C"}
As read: {"value": -8, "unit": "°C"}
